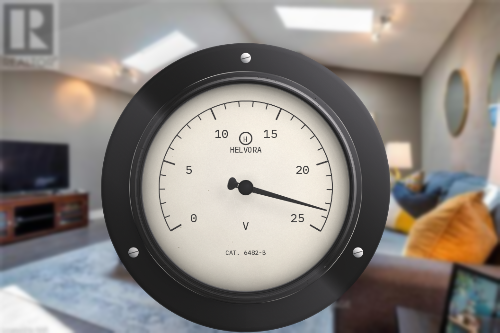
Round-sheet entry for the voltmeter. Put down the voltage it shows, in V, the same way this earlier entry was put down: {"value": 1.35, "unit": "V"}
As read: {"value": 23.5, "unit": "V"}
